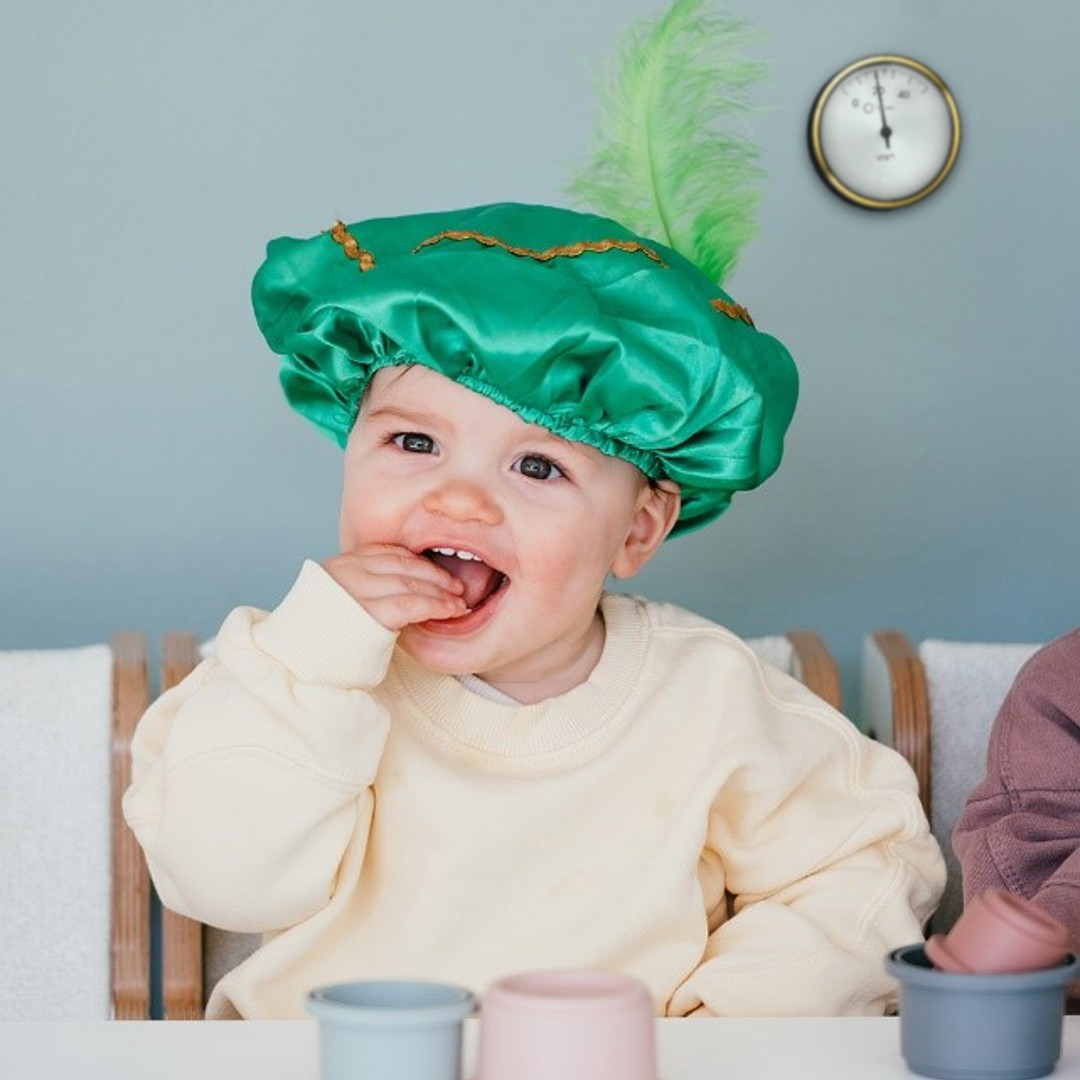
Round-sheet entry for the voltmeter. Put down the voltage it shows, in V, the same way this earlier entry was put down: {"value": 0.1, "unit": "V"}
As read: {"value": 20, "unit": "V"}
